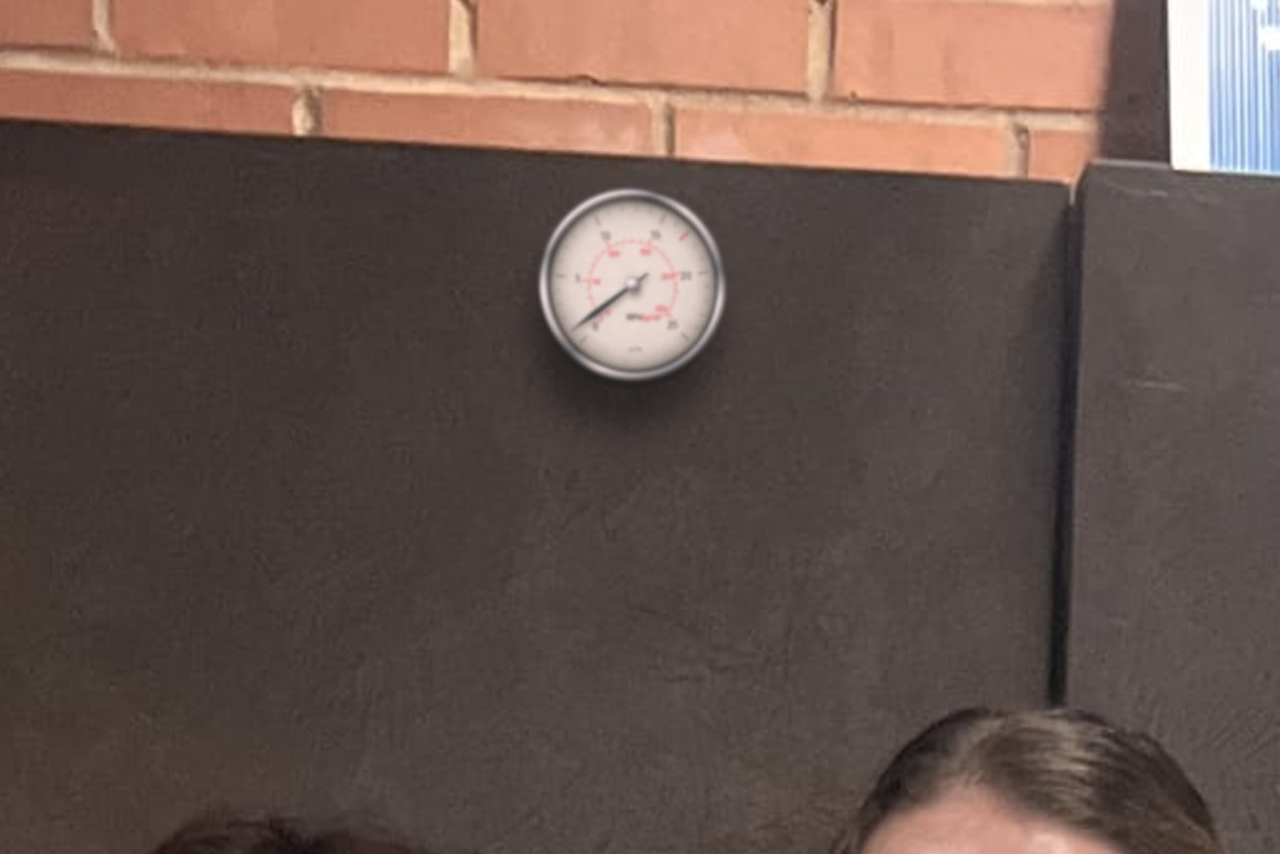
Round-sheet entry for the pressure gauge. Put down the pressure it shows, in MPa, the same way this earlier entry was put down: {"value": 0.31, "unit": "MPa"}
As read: {"value": 1, "unit": "MPa"}
